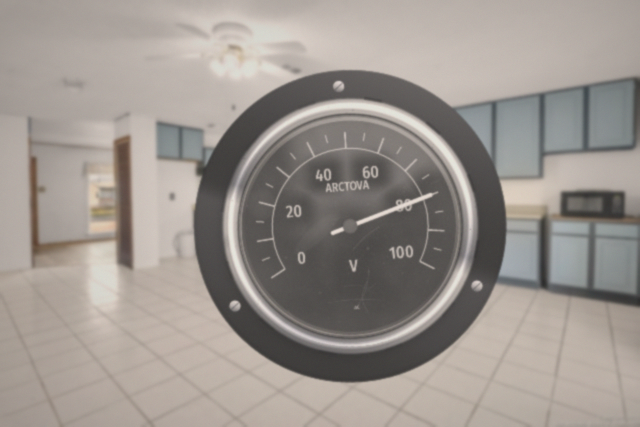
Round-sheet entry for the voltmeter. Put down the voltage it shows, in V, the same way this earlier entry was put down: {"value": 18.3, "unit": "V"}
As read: {"value": 80, "unit": "V"}
